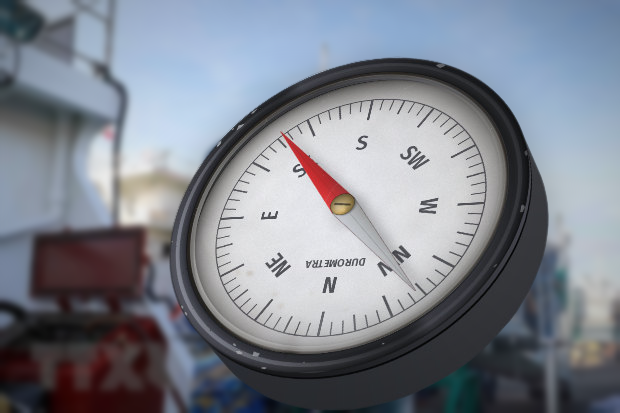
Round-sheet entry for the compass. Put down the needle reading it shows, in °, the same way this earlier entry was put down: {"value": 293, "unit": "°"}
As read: {"value": 137.5, "unit": "°"}
